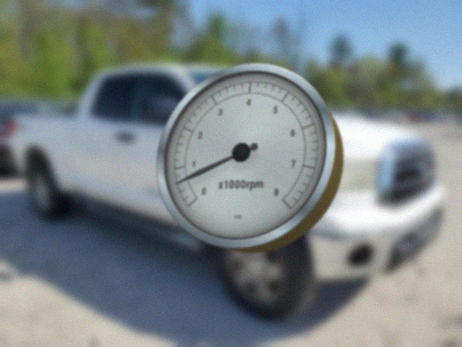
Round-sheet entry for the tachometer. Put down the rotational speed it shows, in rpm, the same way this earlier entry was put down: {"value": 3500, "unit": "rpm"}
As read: {"value": 600, "unit": "rpm"}
